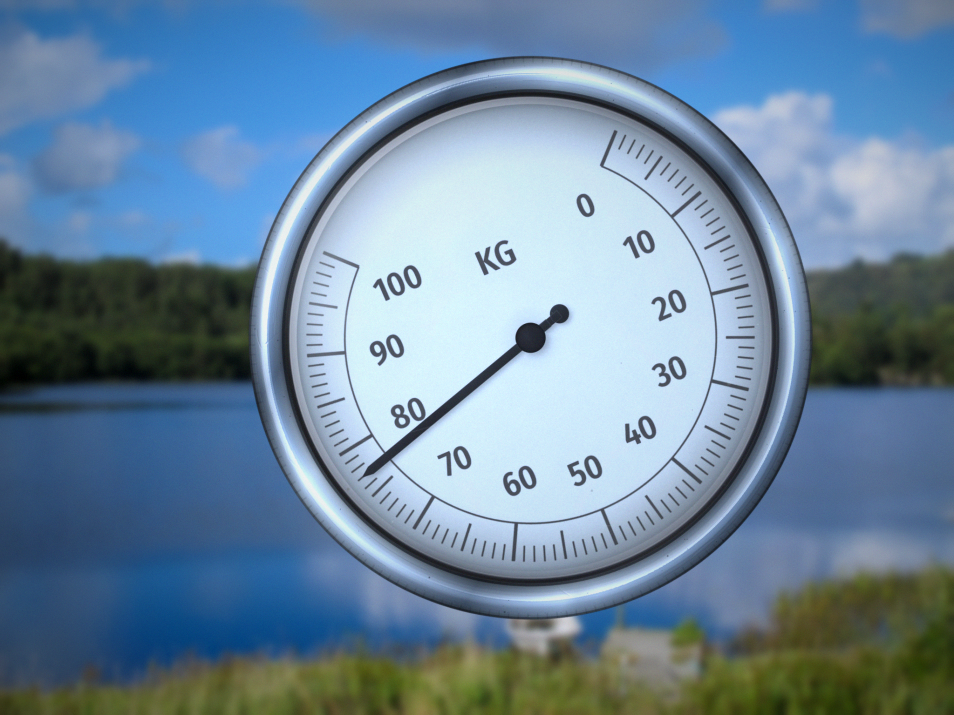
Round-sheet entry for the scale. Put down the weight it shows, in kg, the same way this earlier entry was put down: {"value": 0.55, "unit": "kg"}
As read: {"value": 77, "unit": "kg"}
